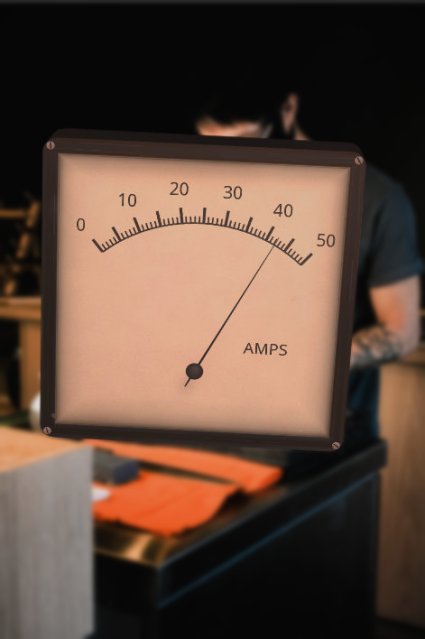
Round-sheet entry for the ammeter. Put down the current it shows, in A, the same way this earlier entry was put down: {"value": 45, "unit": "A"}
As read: {"value": 42, "unit": "A"}
